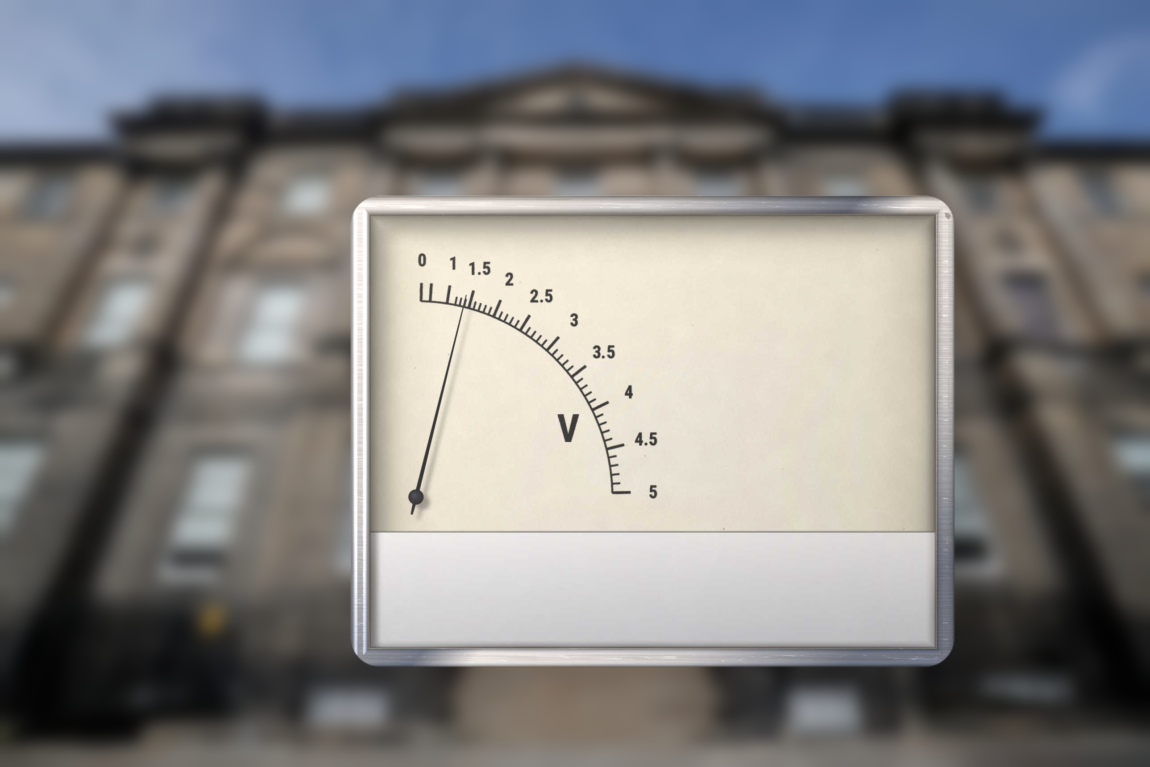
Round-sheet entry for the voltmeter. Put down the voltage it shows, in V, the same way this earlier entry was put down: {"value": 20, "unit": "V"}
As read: {"value": 1.4, "unit": "V"}
